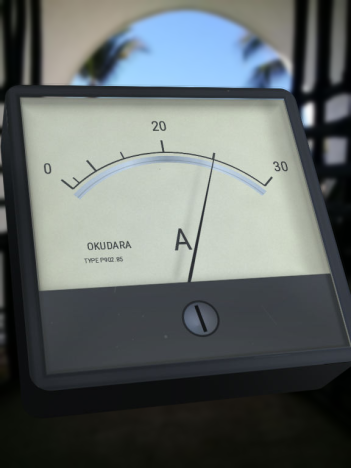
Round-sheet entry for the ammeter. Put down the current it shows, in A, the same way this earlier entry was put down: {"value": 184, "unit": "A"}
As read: {"value": 25, "unit": "A"}
